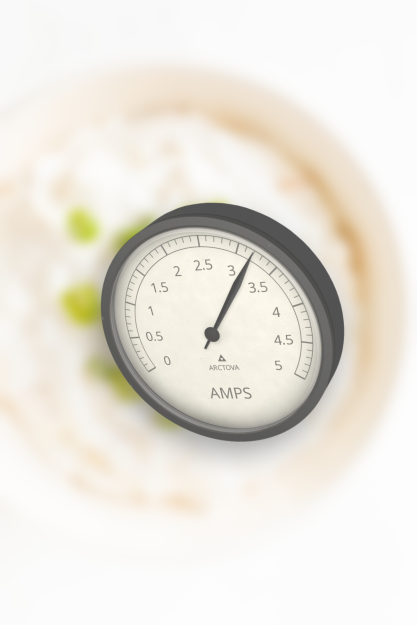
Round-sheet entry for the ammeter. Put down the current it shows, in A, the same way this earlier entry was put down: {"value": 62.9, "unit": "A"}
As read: {"value": 3.2, "unit": "A"}
